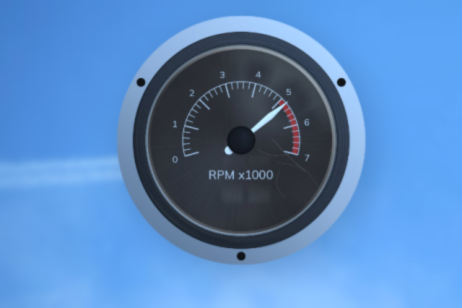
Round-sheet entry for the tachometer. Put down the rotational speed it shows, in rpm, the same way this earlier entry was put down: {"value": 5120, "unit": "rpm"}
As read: {"value": 5200, "unit": "rpm"}
